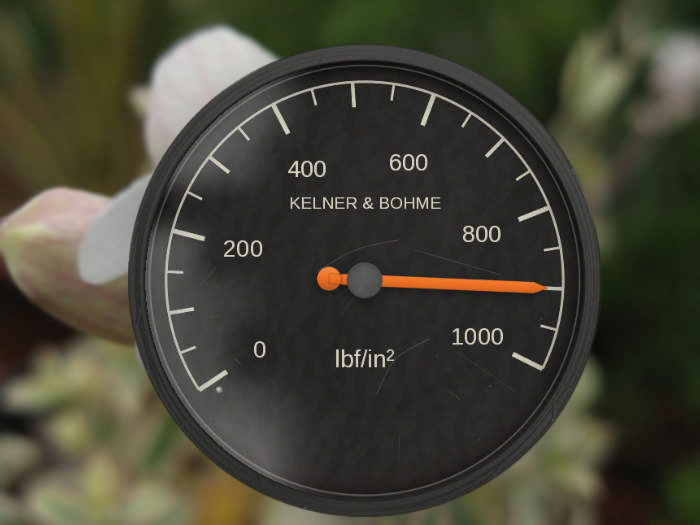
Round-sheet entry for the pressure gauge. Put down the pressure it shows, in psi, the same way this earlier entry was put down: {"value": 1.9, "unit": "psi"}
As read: {"value": 900, "unit": "psi"}
